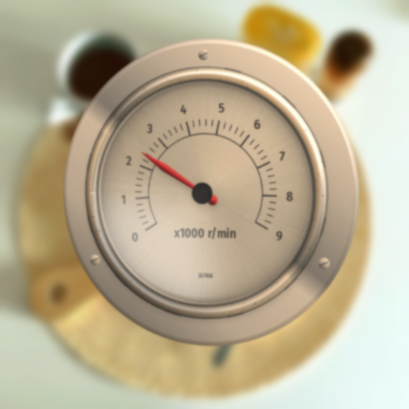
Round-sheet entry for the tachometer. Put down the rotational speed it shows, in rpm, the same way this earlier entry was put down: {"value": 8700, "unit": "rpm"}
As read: {"value": 2400, "unit": "rpm"}
